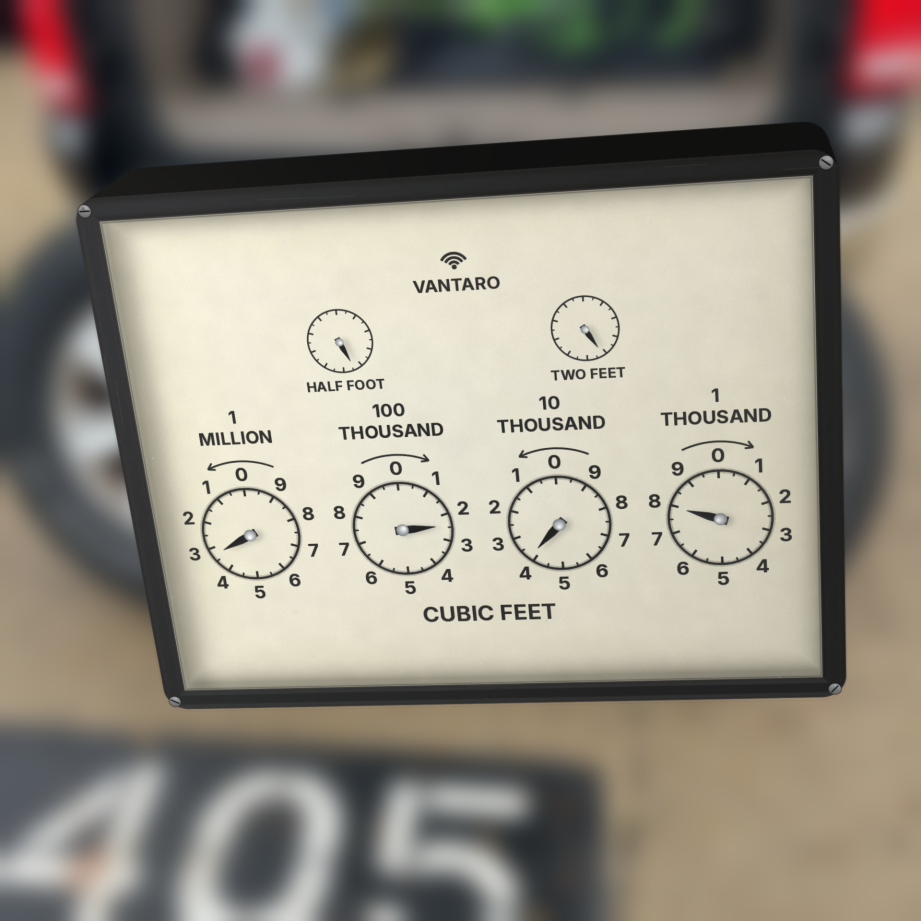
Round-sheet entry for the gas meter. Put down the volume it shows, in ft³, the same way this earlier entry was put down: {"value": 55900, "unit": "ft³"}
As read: {"value": 323800, "unit": "ft³"}
